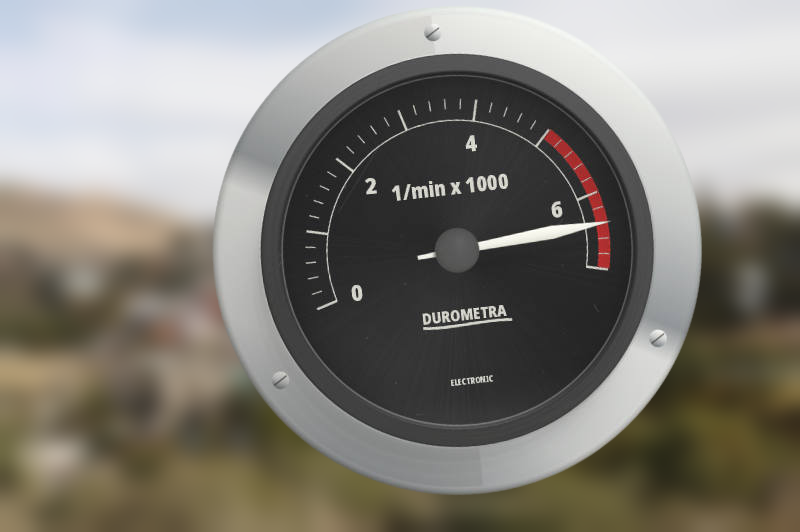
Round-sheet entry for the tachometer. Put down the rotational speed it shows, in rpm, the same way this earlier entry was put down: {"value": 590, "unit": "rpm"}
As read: {"value": 6400, "unit": "rpm"}
